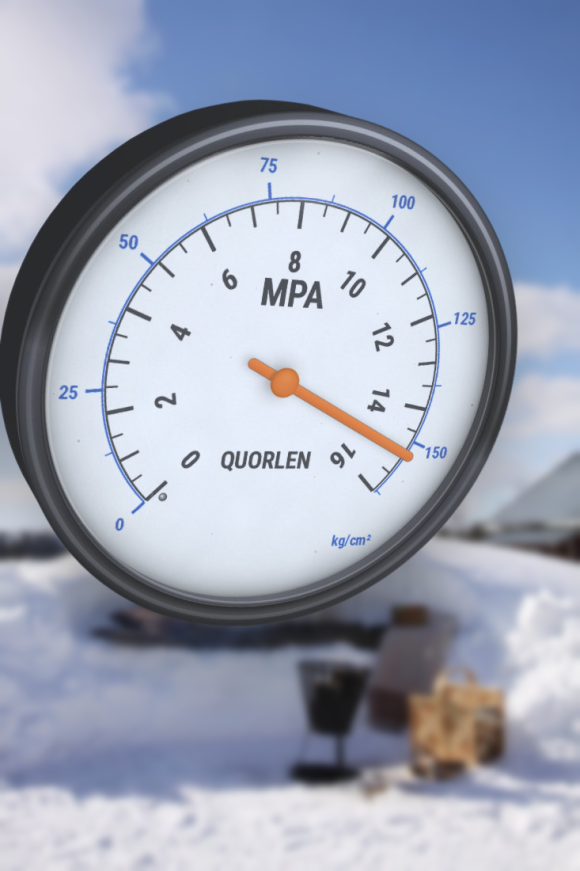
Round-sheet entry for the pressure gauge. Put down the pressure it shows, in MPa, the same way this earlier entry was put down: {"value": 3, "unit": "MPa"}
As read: {"value": 15, "unit": "MPa"}
